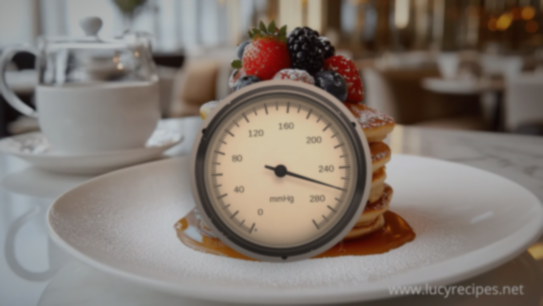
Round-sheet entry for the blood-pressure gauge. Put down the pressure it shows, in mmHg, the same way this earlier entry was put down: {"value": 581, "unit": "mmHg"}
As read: {"value": 260, "unit": "mmHg"}
